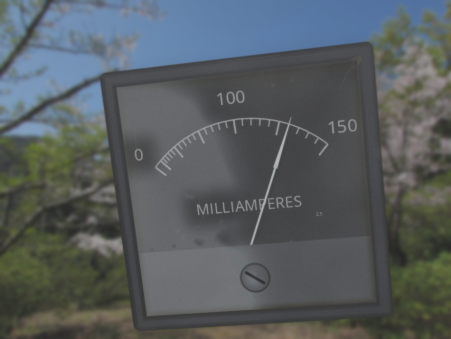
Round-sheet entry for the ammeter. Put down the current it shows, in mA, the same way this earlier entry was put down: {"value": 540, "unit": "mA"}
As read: {"value": 130, "unit": "mA"}
